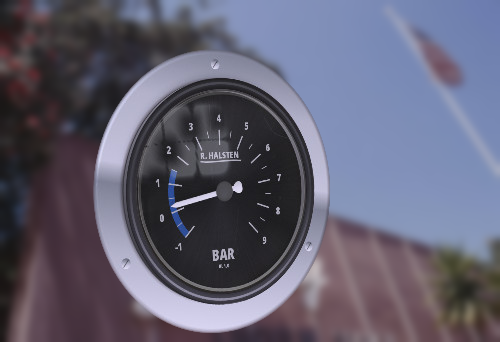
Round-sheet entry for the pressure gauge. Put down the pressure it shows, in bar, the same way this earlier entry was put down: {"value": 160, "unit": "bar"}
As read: {"value": 0.25, "unit": "bar"}
